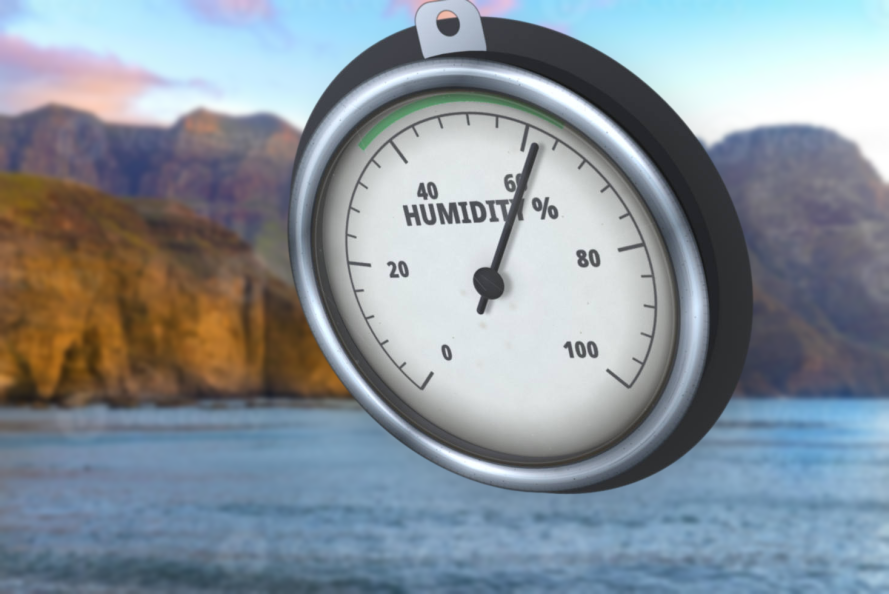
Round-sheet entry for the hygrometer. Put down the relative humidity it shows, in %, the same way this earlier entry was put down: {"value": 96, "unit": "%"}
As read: {"value": 62, "unit": "%"}
